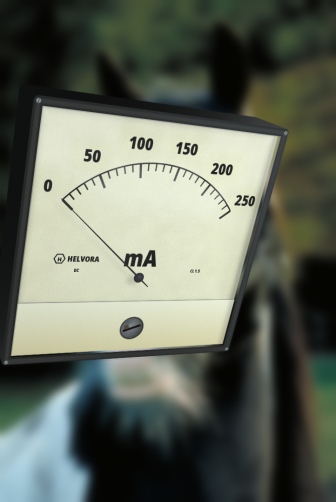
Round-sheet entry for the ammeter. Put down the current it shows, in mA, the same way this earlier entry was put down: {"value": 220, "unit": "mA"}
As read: {"value": 0, "unit": "mA"}
